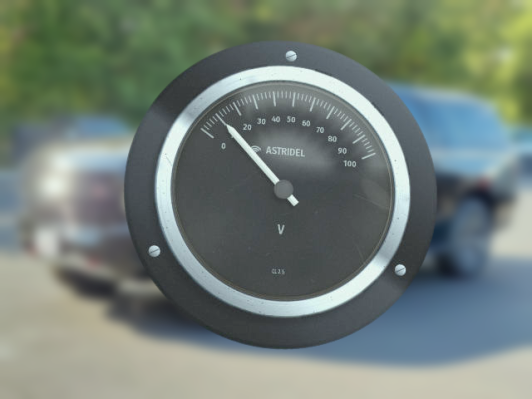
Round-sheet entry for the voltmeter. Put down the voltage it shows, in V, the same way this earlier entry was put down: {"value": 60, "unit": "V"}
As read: {"value": 10, "unit": "V"}
